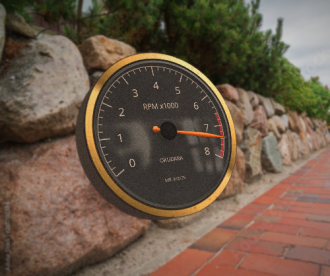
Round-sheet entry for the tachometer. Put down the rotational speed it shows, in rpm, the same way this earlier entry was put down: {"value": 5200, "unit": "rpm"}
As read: {"value": 7400, "unit": "rpm"}
